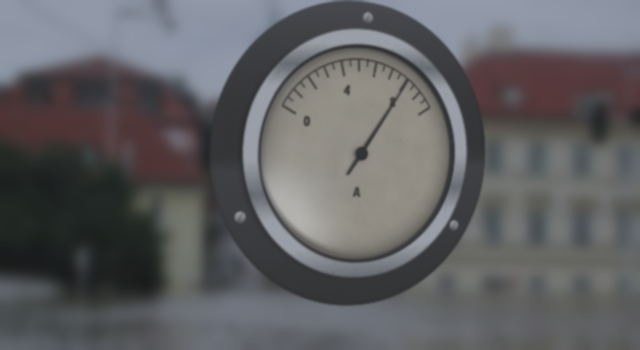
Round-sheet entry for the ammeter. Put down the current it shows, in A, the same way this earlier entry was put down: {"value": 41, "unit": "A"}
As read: {"value": 8, "unit": "A"}
